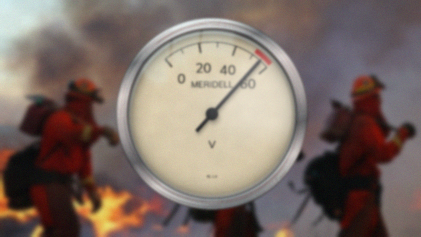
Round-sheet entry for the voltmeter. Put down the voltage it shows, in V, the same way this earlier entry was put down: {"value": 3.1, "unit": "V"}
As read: {"value": 55, "unit": "V"}
